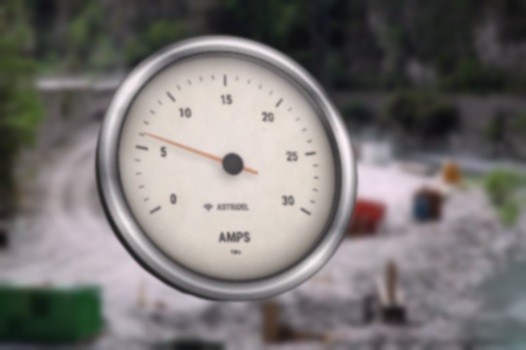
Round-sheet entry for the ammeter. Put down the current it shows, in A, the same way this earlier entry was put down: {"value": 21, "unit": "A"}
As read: {"value": 6, "unit": "A"}
